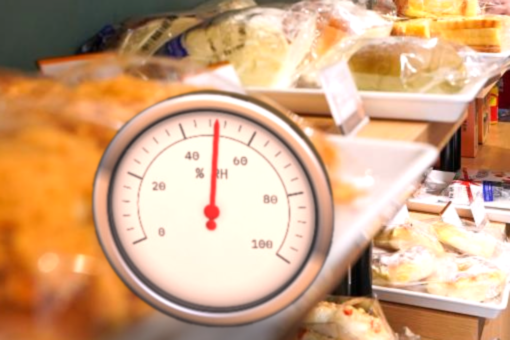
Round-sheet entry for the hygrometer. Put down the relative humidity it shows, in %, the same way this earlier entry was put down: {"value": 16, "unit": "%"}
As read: {"value": 50, "unit": "%"}
